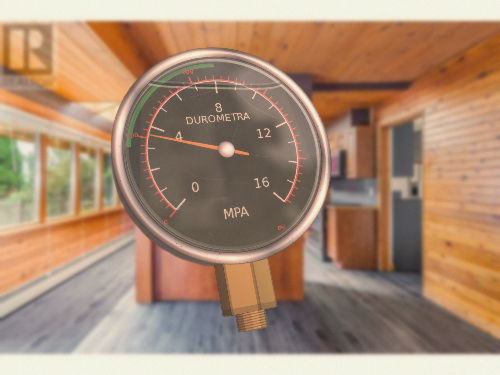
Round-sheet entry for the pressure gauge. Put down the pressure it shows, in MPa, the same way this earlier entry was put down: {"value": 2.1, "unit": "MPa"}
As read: {"value": 3.5, "unit": "MPa"}
